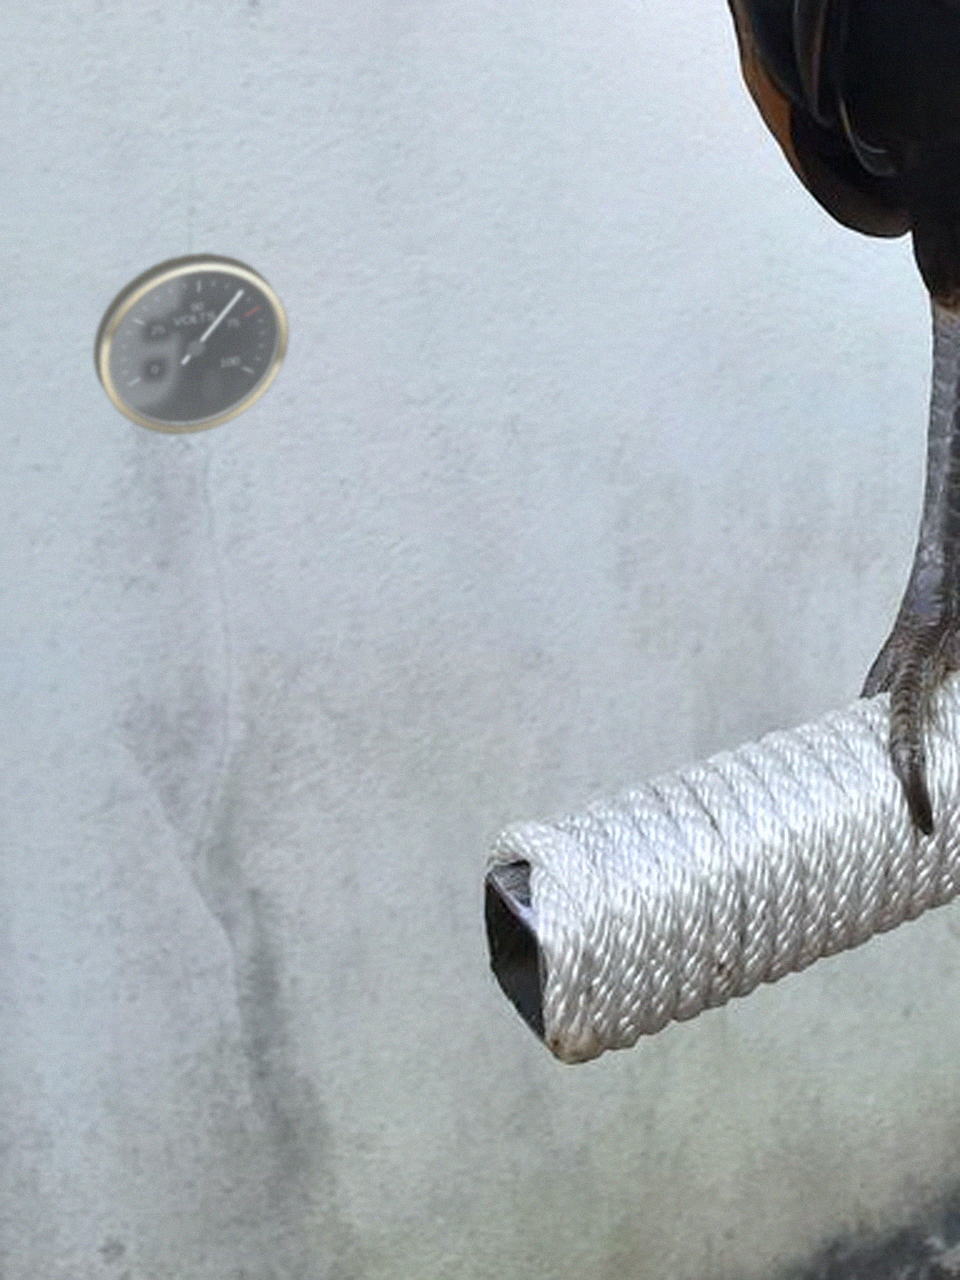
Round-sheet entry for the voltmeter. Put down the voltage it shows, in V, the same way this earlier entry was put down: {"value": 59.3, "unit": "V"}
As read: {"value": 65, "unit": "V"}
